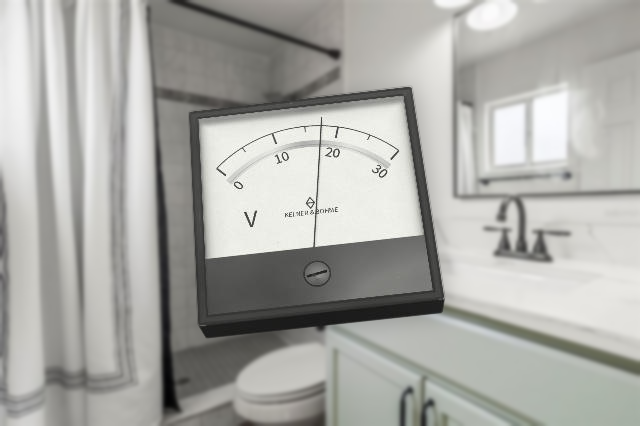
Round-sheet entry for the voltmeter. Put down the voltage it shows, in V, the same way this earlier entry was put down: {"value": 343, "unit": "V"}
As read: {"value": 17.5, "unit": "V"}
